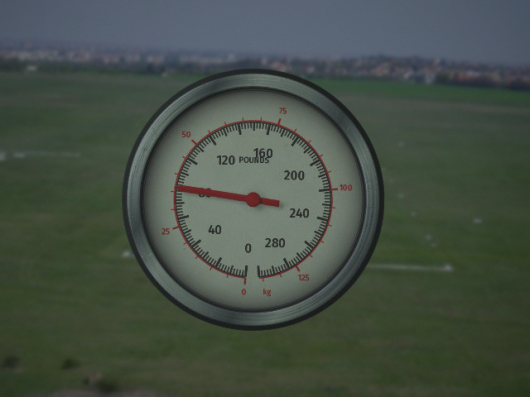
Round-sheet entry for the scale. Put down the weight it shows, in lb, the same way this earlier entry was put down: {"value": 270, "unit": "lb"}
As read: {"value": 80, "unit": "lb"}
